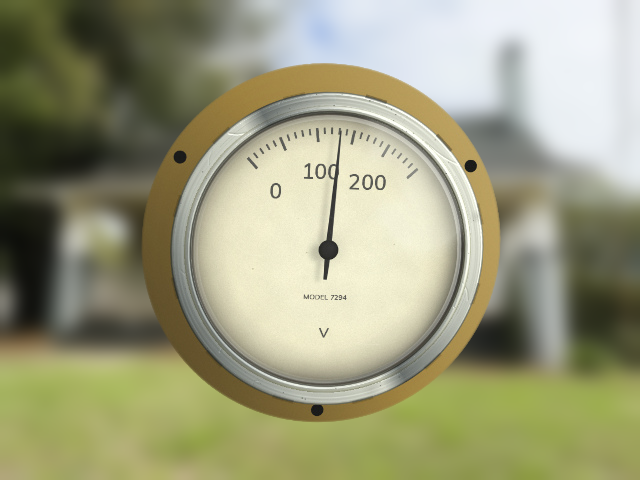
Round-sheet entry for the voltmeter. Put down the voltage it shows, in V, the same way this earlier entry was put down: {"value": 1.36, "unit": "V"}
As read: {"value": 130, "unit": "V"}
